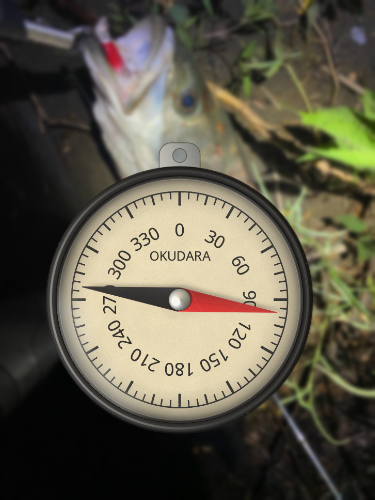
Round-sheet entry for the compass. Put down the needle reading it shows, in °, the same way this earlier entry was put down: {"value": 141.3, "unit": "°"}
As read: {"value": 97.5, "unit": "°"}
